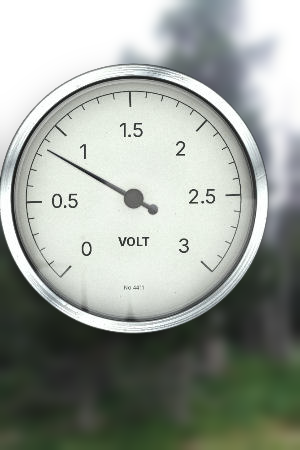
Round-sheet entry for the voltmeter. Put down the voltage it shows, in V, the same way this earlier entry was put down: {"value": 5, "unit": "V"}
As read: {"value": 0.85, "unit": "V"}
